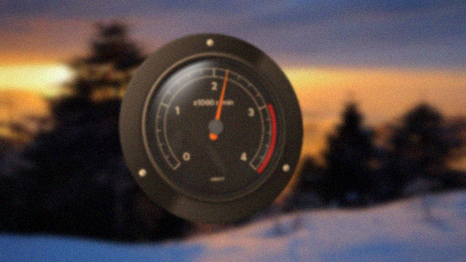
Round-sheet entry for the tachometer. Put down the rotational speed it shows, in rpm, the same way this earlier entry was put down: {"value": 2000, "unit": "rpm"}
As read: {"value": 2200, "unit": "rpm"}
